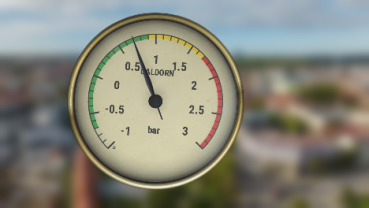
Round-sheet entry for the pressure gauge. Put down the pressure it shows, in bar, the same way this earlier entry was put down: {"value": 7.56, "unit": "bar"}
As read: {"value": 0.7, "unit": "bar"}
